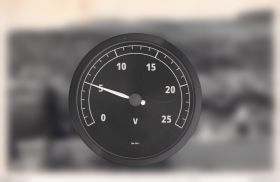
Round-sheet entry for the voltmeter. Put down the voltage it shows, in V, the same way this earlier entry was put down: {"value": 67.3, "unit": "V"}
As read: {"value": 5, "unit": "V"}
